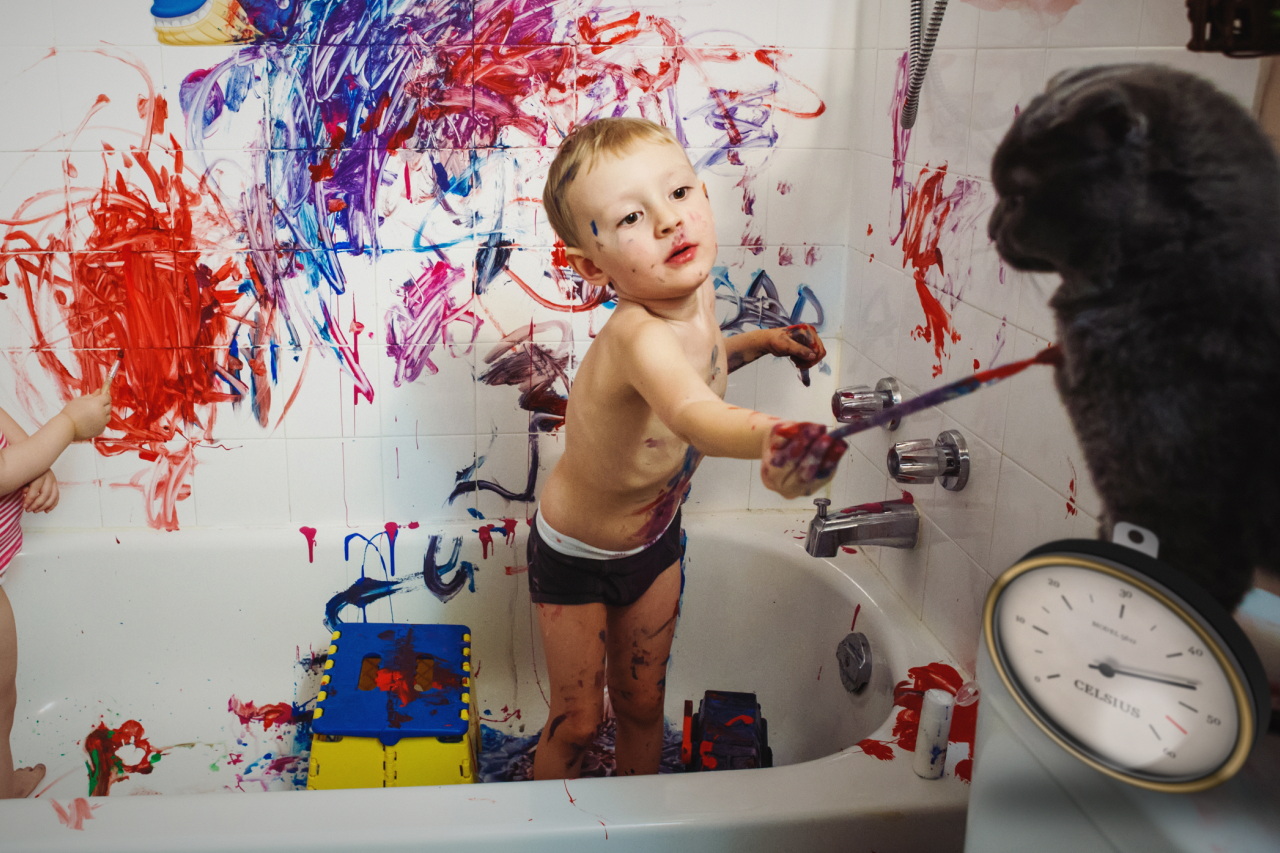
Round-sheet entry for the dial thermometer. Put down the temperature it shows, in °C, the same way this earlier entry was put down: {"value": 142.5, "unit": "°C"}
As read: {"value": 45, "unit": "°C"}
